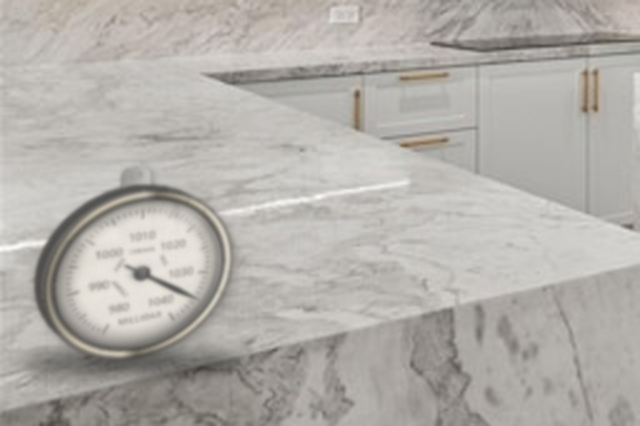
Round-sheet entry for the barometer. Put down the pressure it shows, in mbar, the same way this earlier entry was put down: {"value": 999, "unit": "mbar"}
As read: {"value": 1035, "unit": "mbar"}
